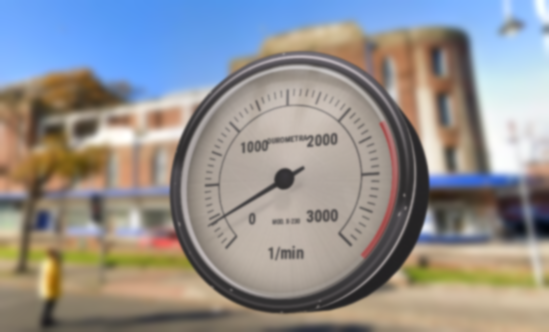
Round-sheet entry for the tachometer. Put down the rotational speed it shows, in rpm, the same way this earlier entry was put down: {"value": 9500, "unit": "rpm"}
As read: {"value": 200, "unit": "rpm"}
